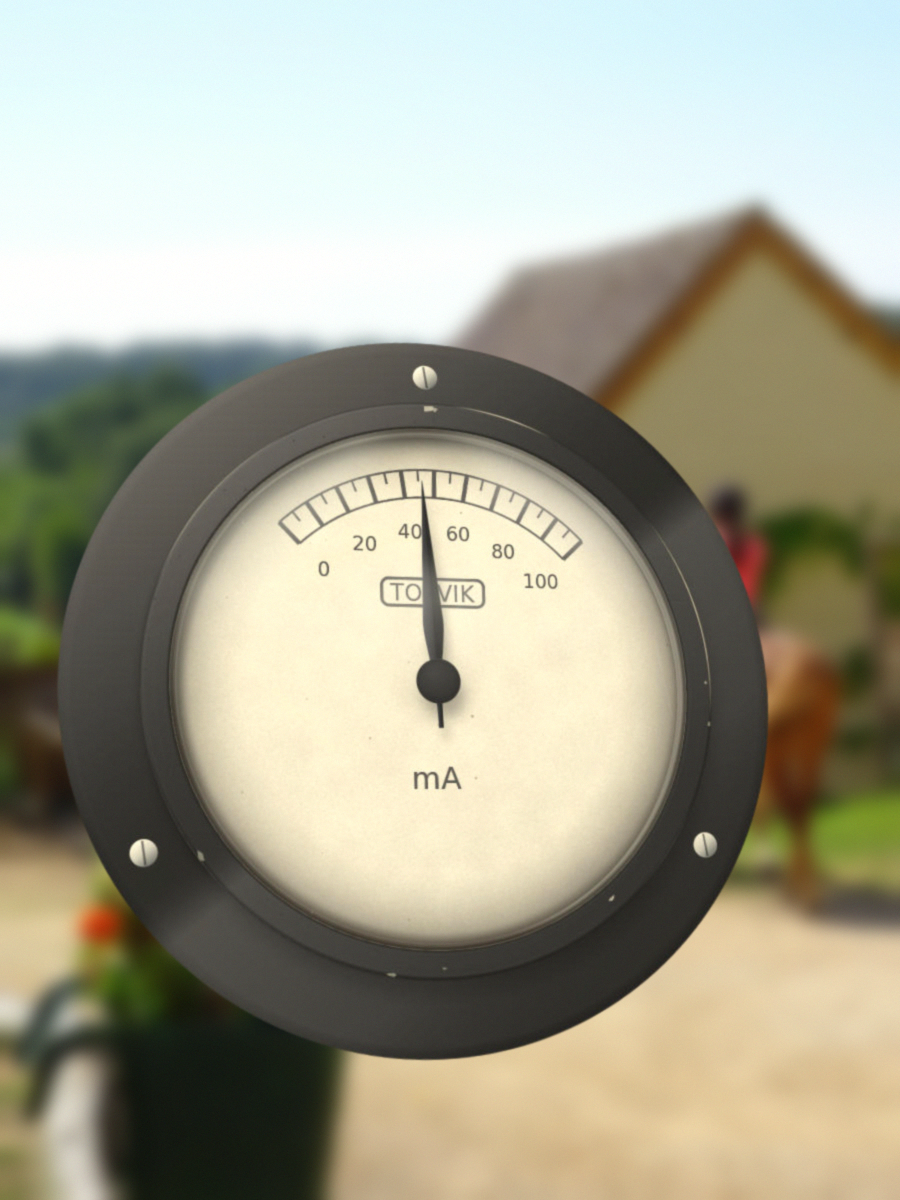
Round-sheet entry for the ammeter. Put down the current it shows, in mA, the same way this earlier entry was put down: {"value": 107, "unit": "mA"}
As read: {"value": 45, "unit": "mA"}
